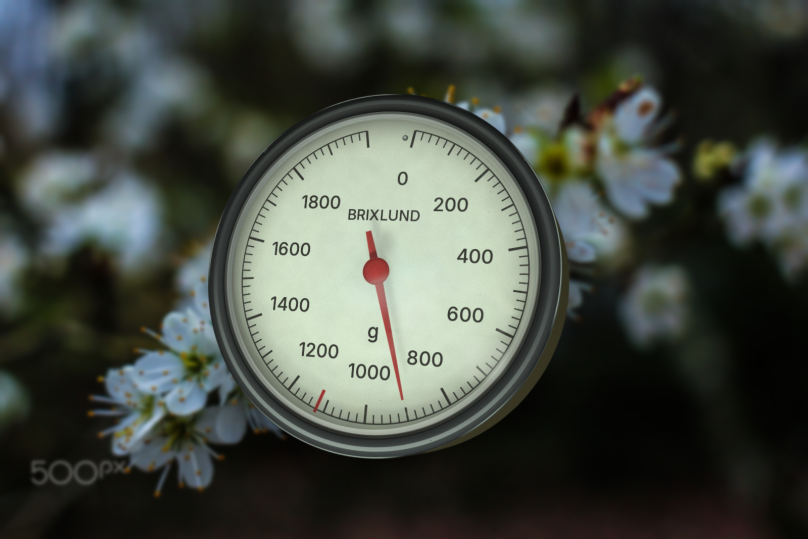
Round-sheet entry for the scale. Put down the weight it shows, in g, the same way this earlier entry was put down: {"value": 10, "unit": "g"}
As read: {"value": 900, "unit": "g"}
